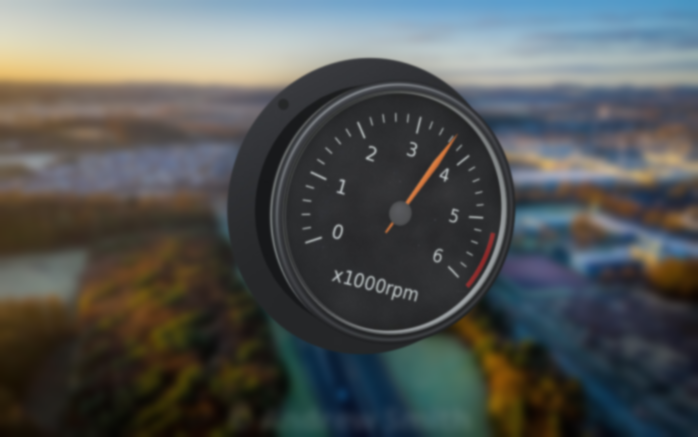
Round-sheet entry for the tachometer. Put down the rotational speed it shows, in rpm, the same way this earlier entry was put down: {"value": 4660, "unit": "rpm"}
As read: {"value": 3600, "unit": "rpm"}
